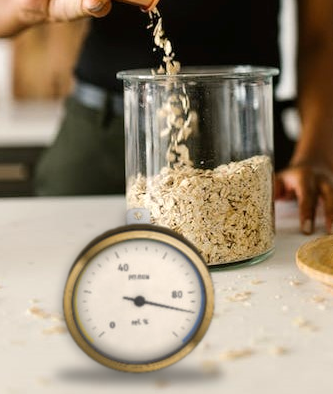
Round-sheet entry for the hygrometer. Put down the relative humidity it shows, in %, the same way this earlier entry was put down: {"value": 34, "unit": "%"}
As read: {"value": 88, "unit": "%"}
